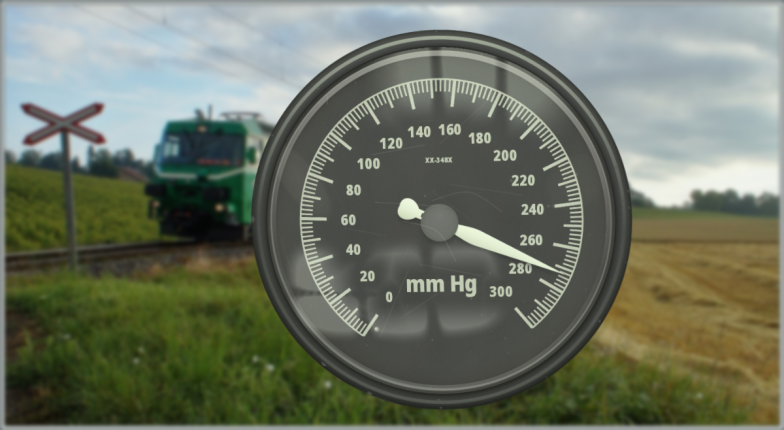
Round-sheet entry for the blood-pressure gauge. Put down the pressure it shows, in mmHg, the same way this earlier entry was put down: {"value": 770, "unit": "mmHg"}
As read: {"value": 272, "unit": "mmHg"}
